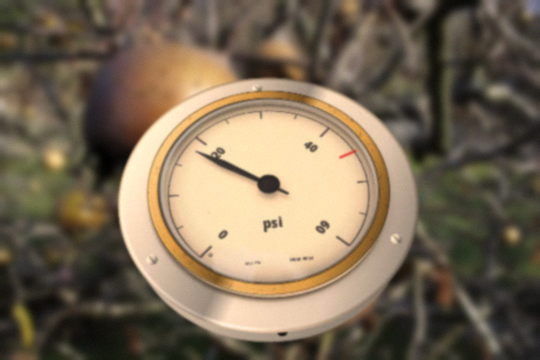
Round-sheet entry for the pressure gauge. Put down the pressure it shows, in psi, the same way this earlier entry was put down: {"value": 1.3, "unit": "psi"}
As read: {"value": 17.5, "unit": "psi"}
